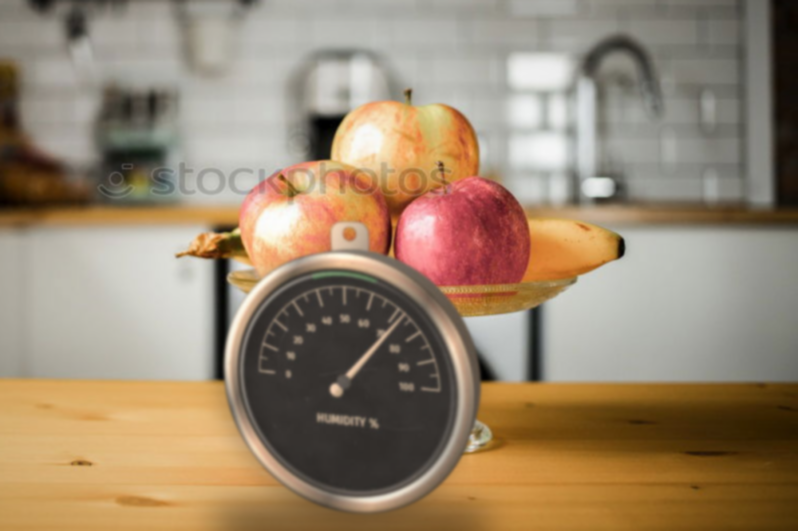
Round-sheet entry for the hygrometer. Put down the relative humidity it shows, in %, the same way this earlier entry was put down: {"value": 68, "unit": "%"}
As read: {"value": 72.5, "unit": "%"}
